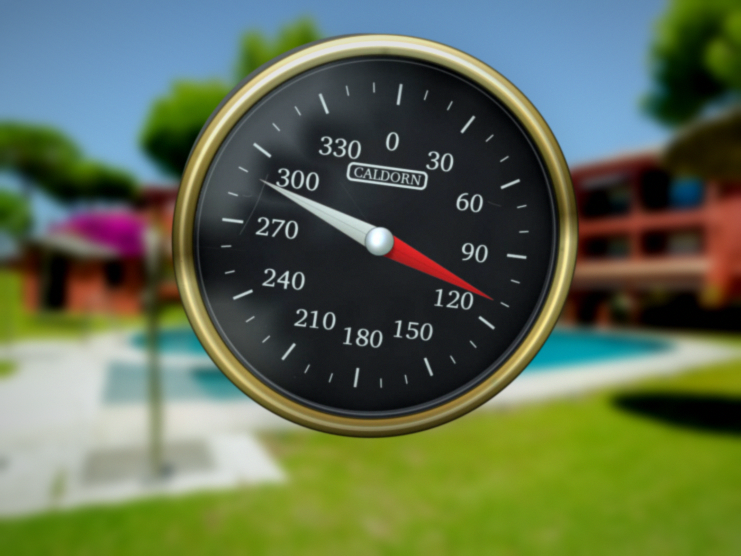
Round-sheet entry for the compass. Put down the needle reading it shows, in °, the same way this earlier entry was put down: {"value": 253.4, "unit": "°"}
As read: {"value": 110, "unit": "°"}
